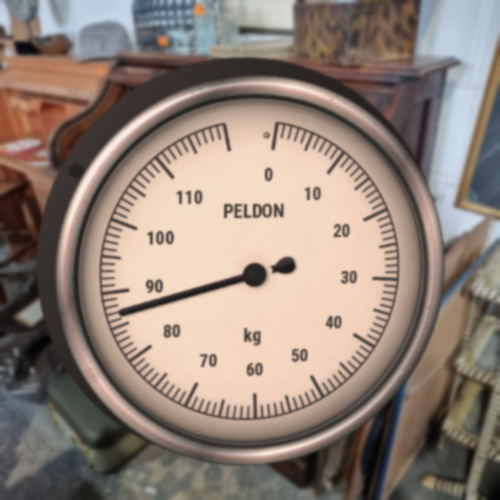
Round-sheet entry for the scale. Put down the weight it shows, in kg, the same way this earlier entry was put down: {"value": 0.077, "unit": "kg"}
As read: {"value": 87, "unit": "kg"}
